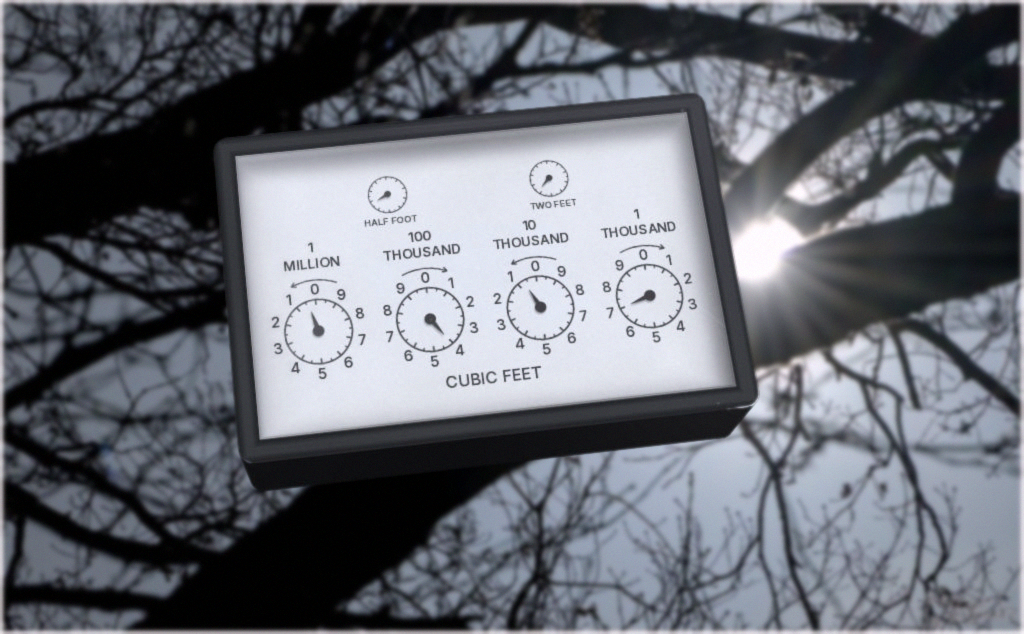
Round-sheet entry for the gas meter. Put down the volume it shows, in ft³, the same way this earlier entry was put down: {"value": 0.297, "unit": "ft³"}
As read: {"value": 40700, "unit": "ft³"}
